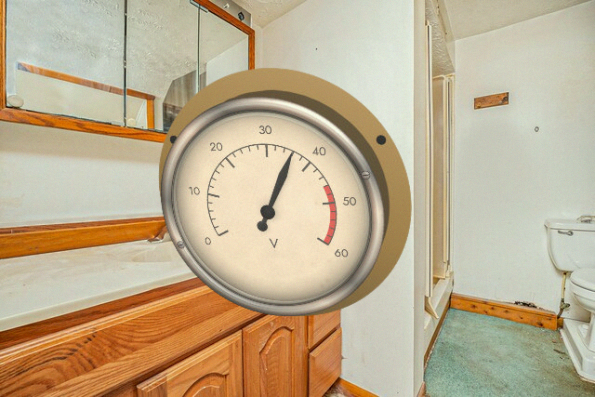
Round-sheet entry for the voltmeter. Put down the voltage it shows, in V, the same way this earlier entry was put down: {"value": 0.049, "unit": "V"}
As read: {"value": 36, "unit": "V"}
